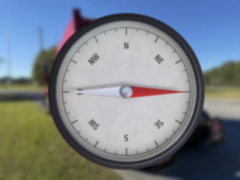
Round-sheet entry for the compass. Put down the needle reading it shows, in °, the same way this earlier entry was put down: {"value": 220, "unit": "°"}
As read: {"value": 90, "unit": "°"}
